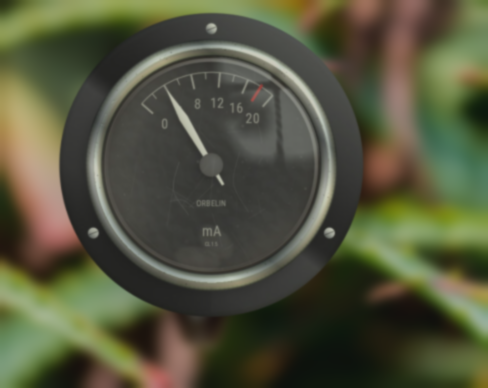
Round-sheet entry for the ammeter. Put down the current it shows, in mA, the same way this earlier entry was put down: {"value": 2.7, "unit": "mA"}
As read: {"value": 4, "unit": "mA"}
